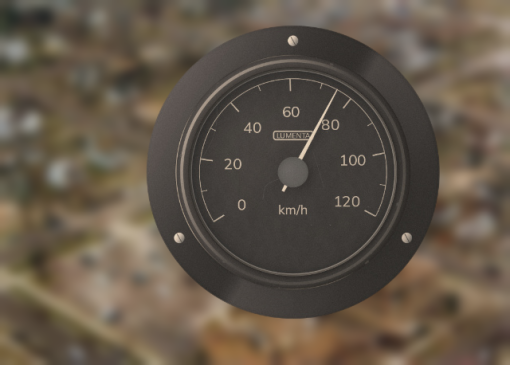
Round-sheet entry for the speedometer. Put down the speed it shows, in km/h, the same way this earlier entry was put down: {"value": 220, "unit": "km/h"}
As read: {"value": 75, "unit": "km/h"}
